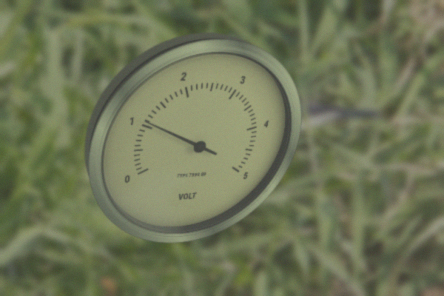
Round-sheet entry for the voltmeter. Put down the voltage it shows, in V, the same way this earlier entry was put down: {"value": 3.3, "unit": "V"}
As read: {"value": 1.1, "unit": "V"}
